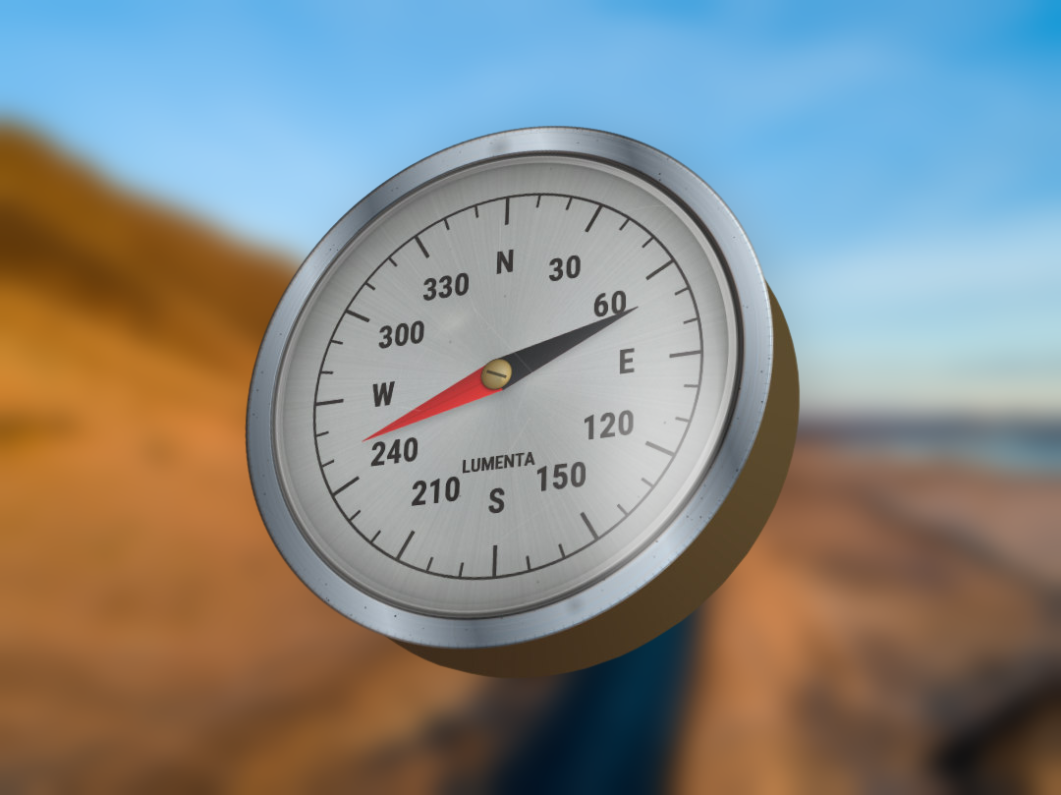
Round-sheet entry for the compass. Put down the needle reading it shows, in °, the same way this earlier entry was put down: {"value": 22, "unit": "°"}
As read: {"value": 250, "unit": "°"}
